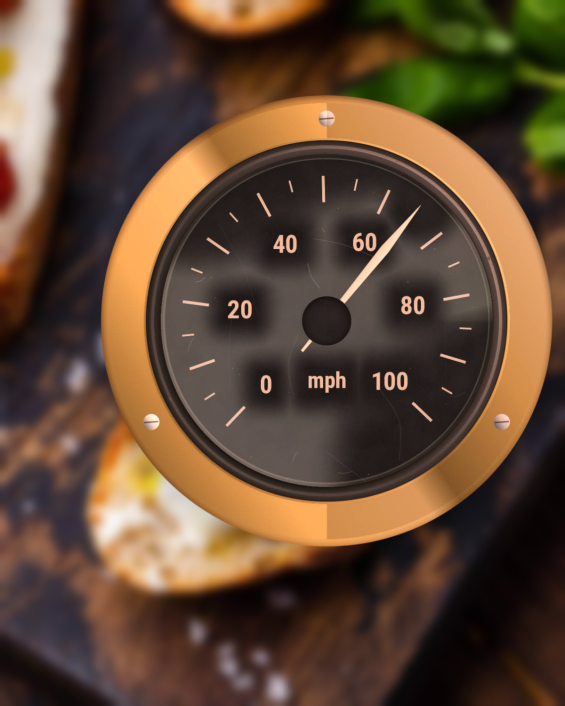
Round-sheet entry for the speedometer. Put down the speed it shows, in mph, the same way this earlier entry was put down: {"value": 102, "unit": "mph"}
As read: {"value": 65, "unit": "mph"}
